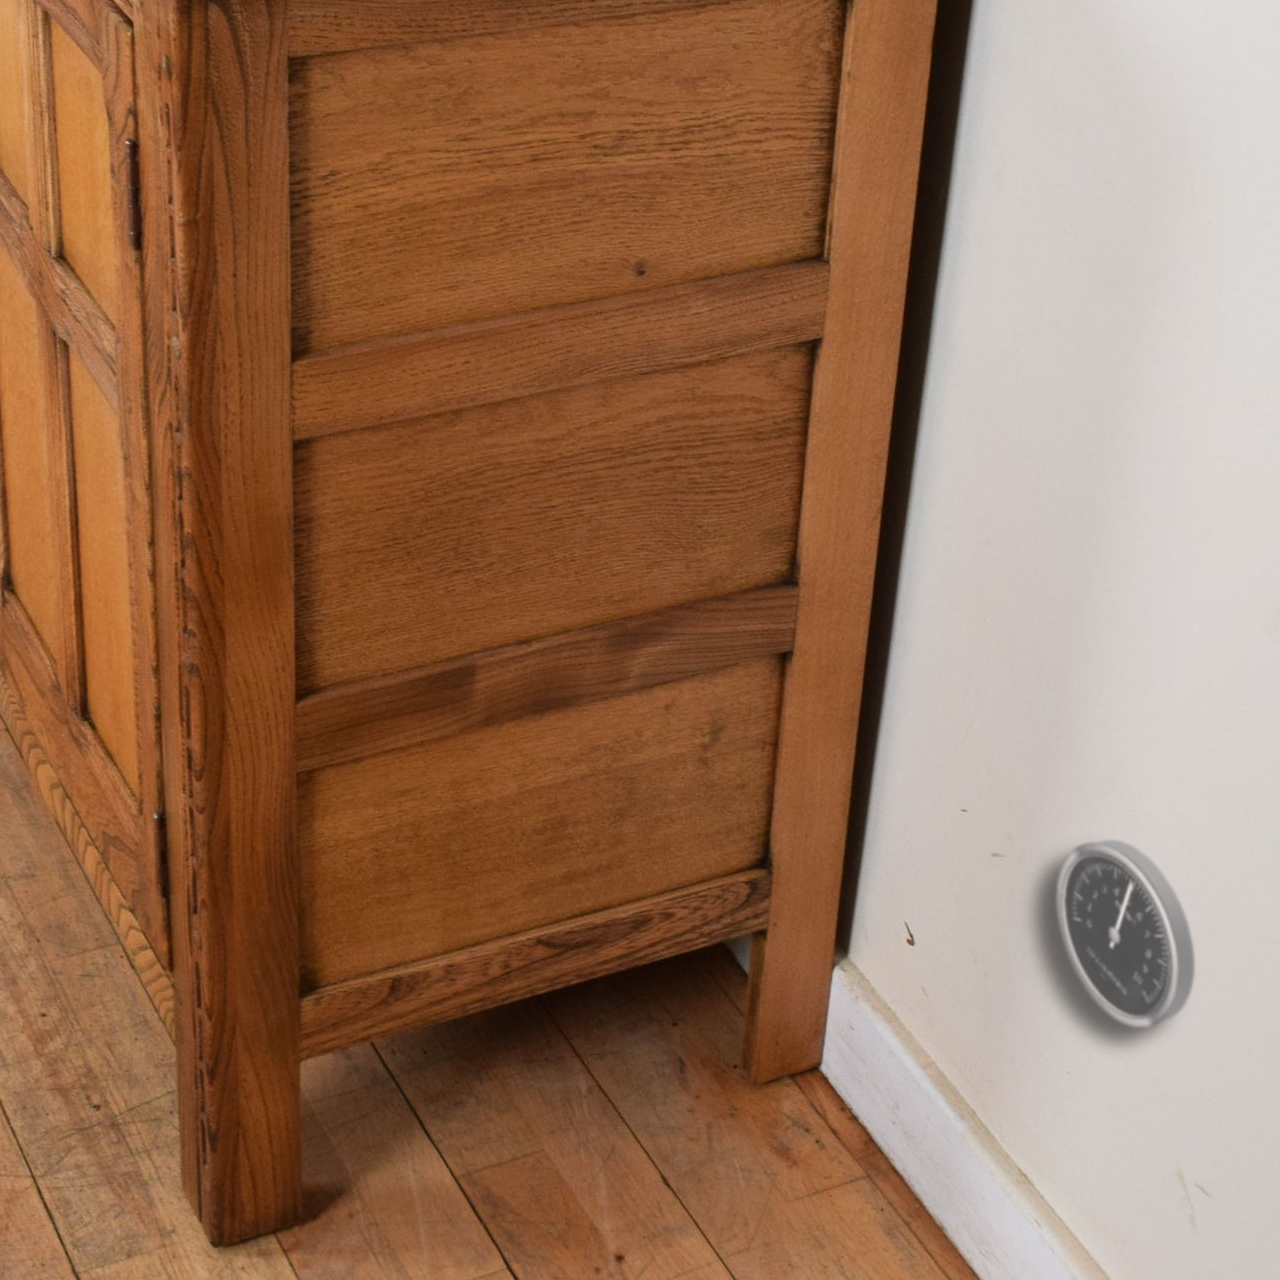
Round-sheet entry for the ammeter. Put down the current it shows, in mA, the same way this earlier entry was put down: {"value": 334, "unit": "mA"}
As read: {"value": 5, "unit": "mA"}
